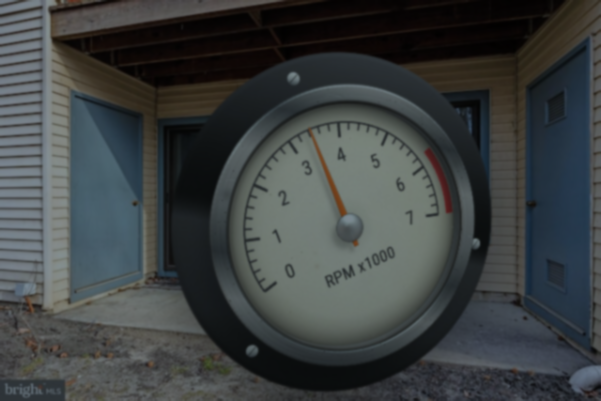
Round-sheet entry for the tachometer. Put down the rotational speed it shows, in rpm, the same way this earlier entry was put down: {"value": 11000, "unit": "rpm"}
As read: {"value": 3400, "unit": "rpm"}
